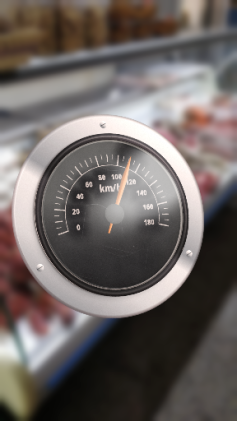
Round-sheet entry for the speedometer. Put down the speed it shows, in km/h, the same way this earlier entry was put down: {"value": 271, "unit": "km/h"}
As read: {"value": 110, "unit": "km/h"}
